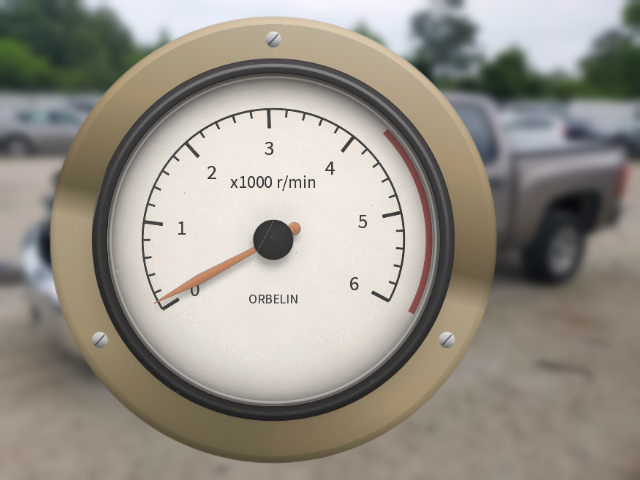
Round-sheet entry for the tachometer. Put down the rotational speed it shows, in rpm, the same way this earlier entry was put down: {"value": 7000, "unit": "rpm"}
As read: {"value": 100, "unit": "rpm"}
